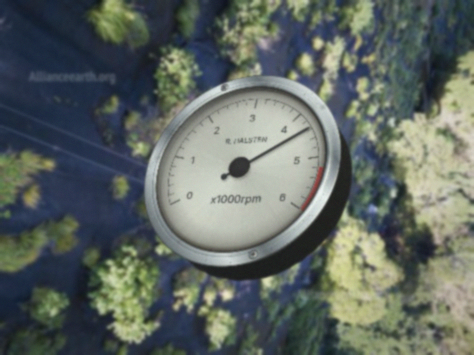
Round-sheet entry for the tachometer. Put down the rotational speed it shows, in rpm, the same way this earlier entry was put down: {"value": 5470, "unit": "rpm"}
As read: {"value": 4400, "unit": "rpm"}
